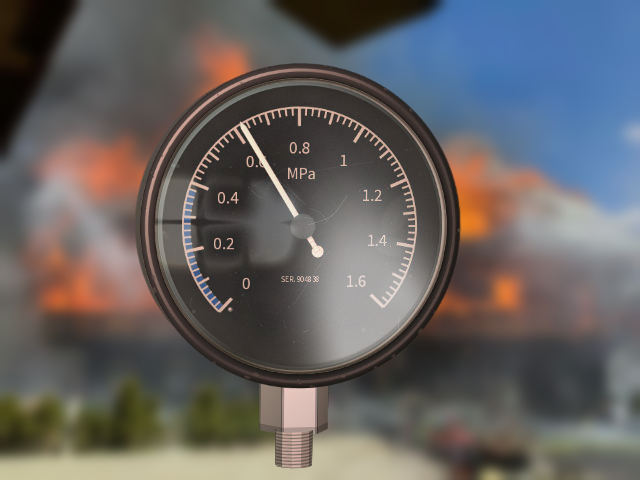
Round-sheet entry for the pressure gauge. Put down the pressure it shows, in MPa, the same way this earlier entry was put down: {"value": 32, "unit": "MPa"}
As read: {"value": 0.62, "unit": "MPa"}
